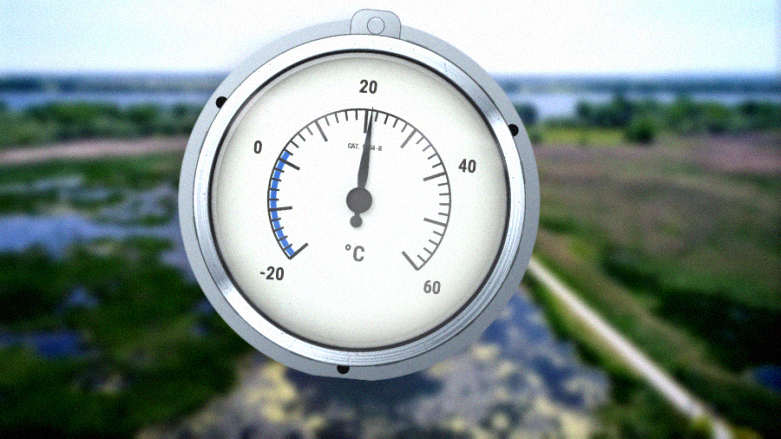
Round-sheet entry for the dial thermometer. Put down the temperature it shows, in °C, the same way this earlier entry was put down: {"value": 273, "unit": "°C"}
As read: {"value": 21, "unit": "°C"}
